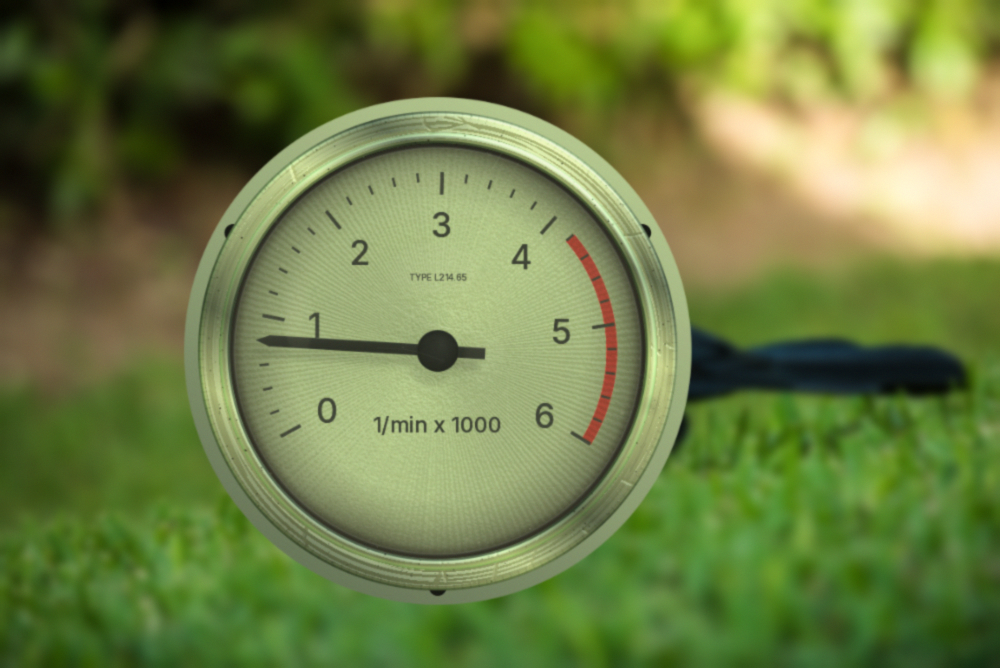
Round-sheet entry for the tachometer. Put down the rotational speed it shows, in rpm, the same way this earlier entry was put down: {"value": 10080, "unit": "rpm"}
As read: {"value": 800, "unit": "rpm"}
